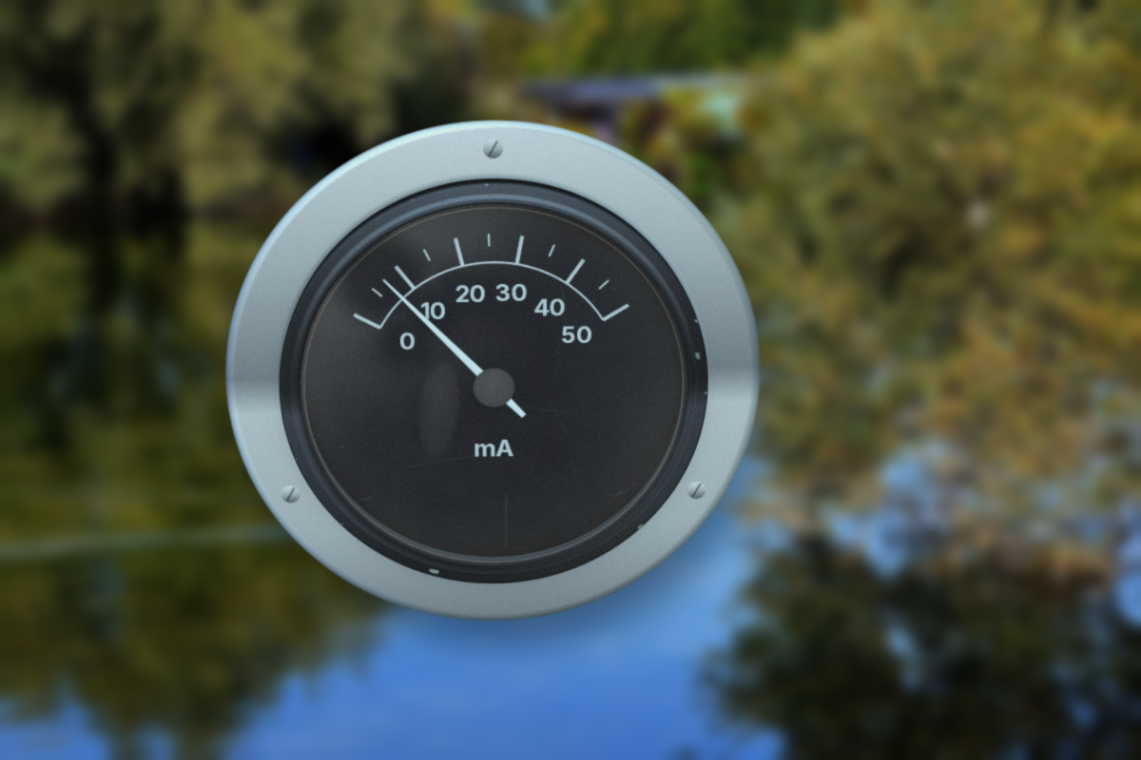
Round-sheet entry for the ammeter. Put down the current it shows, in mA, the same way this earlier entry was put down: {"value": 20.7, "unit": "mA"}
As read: {"value": 7.5, "unit": "mA"}
